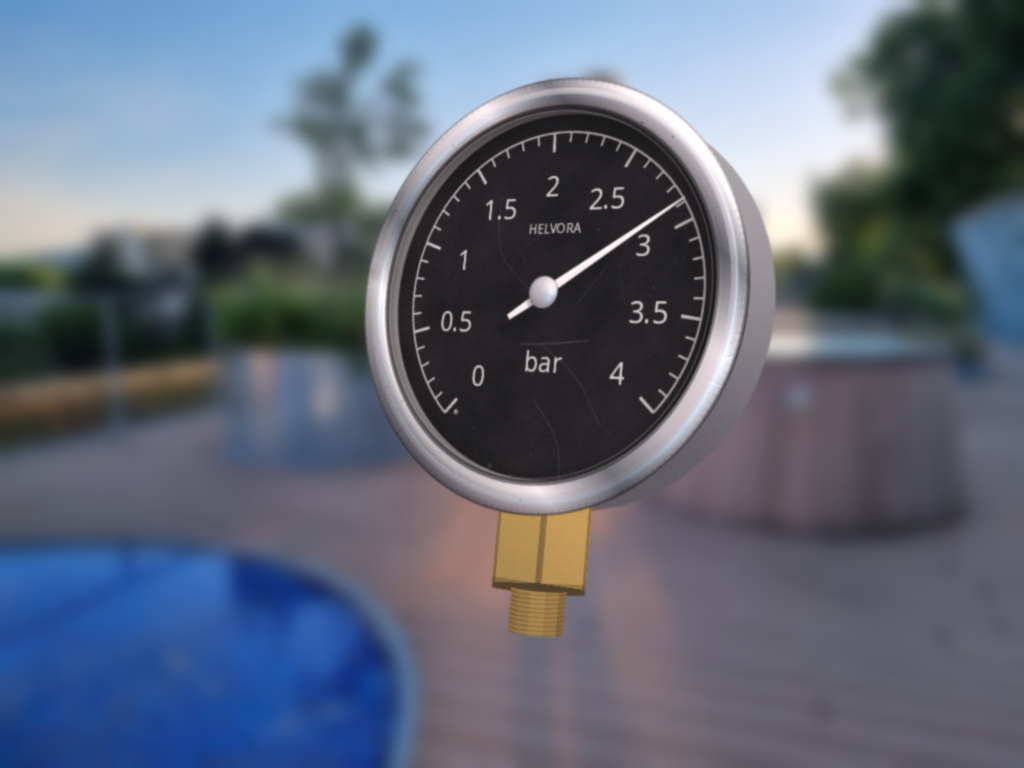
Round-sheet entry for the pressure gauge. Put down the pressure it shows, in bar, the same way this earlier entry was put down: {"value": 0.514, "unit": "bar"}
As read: {"value": 2.9, "unit": "bar"}
